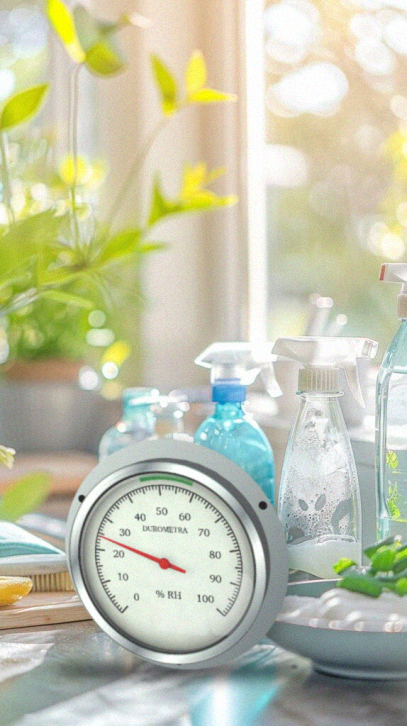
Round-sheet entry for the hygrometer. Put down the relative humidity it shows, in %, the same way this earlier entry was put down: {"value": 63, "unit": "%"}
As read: {"value": 25, "unit": "%"}
